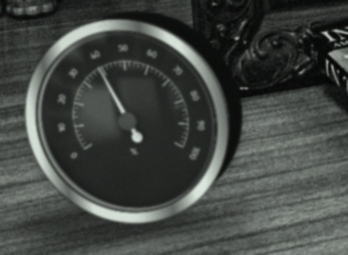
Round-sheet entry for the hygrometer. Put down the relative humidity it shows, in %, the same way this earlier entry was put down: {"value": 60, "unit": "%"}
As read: {"value": 40, "unit": "%"}
